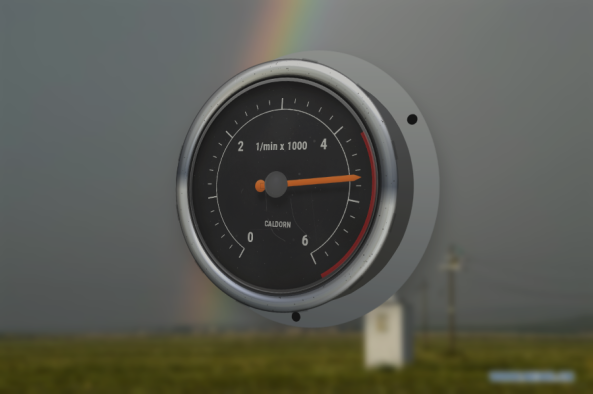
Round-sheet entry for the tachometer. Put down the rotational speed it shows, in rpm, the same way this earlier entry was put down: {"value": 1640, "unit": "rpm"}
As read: {"value": 4700, "unit": "rpm"}
